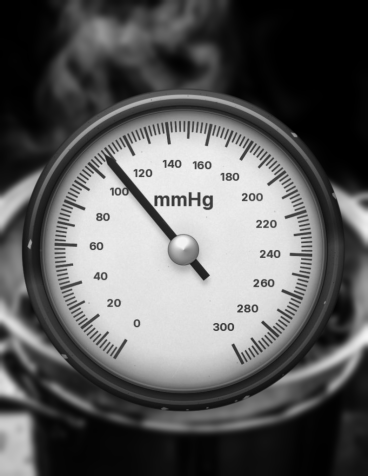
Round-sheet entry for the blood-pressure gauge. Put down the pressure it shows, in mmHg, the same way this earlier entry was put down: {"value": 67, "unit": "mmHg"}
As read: {"value": 108, "unit": "mmHg"}
